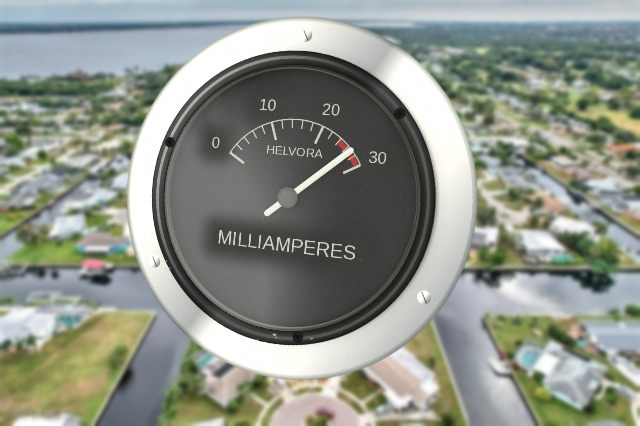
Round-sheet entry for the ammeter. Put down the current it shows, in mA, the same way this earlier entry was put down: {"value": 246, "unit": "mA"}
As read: {"value": 27, "unit": "mA"}
